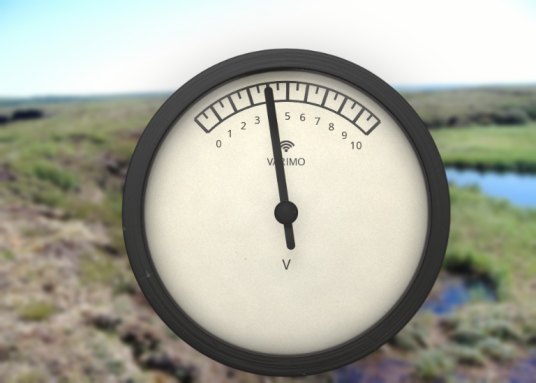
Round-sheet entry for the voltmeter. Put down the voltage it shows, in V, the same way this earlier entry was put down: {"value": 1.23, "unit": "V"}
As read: {"value": 4, "unit": "V"}
